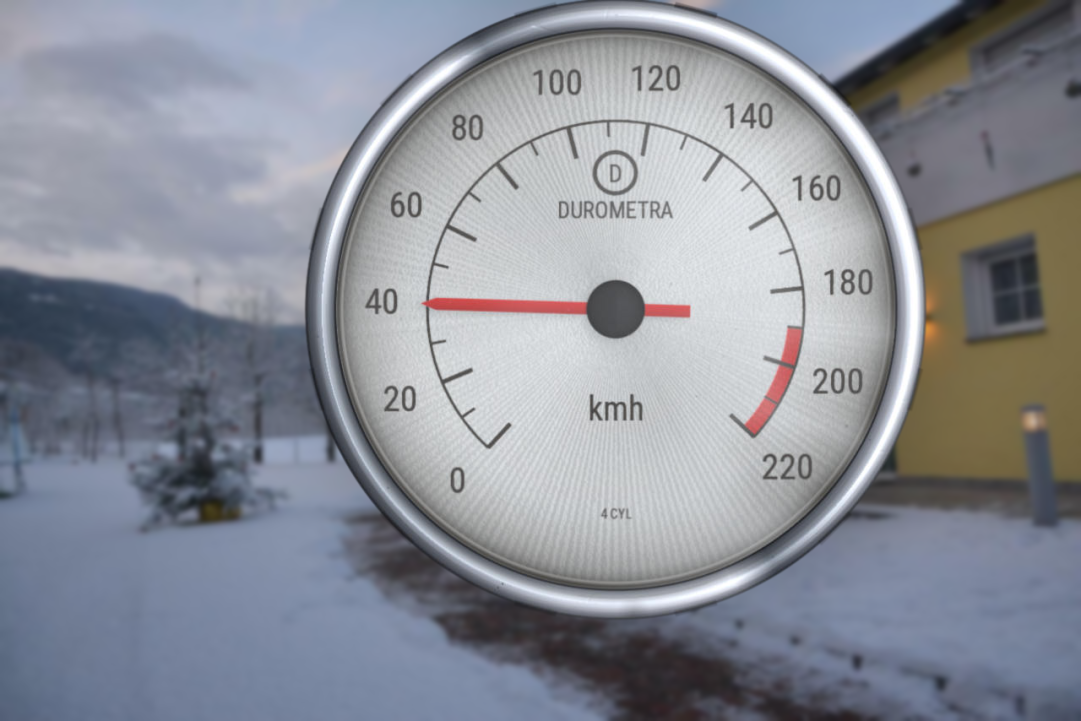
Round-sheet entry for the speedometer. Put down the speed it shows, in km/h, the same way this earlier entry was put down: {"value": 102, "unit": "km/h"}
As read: {"value": 40, "unit": "km/h"}
